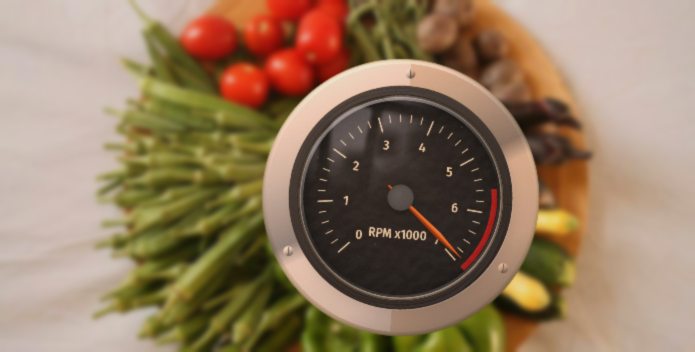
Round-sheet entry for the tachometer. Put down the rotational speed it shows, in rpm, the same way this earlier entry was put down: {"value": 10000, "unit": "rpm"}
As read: {"value": 6900, "unit": "rpm"}
